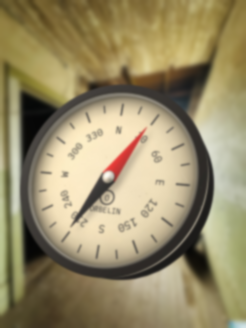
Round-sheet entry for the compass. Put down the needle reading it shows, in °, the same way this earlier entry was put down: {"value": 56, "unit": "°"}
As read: {"value": 30, "unit": "°"}
